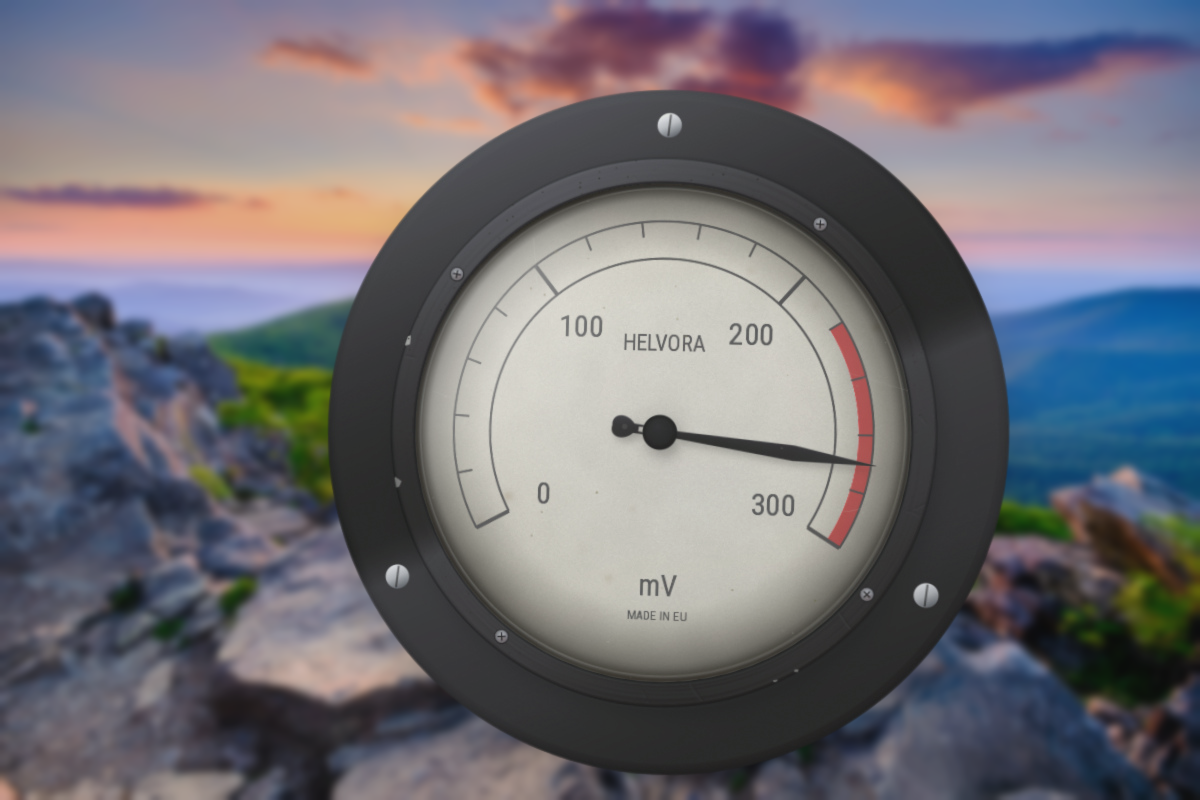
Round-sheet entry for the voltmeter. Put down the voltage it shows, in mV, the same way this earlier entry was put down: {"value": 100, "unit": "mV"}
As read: {"value": 270, "unit": "mV"}
